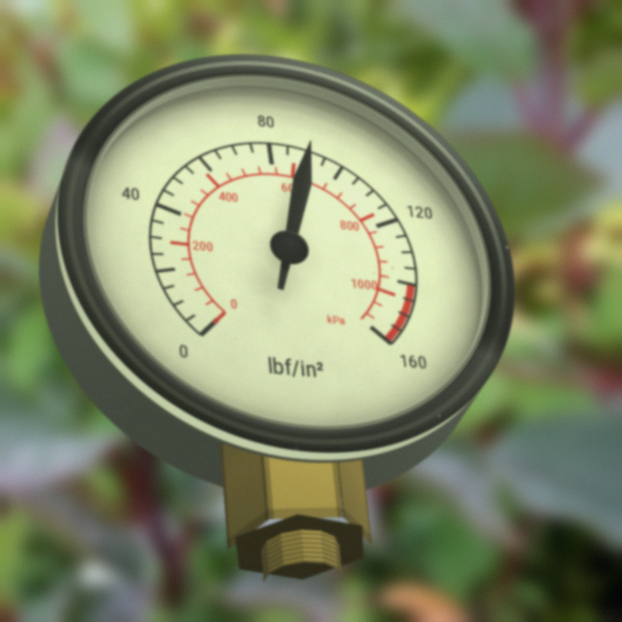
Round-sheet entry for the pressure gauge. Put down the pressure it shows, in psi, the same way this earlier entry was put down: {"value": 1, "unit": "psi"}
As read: {"value": 90, "unit": "psi"}
